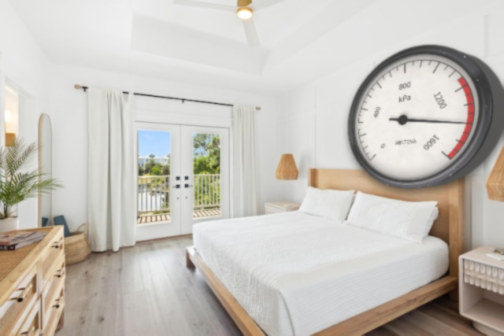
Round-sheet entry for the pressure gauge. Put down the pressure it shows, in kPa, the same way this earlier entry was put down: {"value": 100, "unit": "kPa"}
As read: {"value": 1400, "unit": "kPa"}
